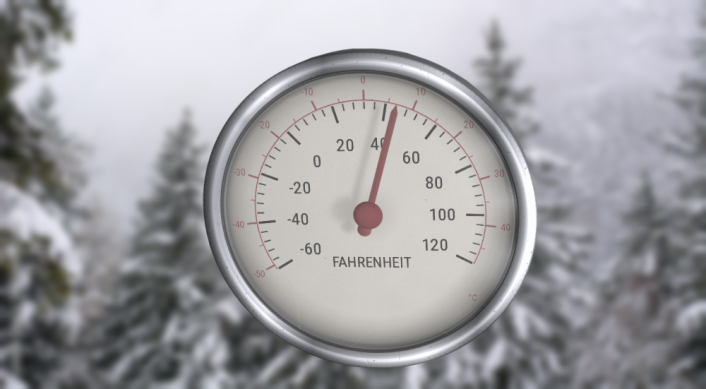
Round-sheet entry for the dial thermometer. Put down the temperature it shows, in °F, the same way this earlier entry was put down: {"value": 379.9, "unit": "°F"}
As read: {"value": 44, "unit": "°F"}
